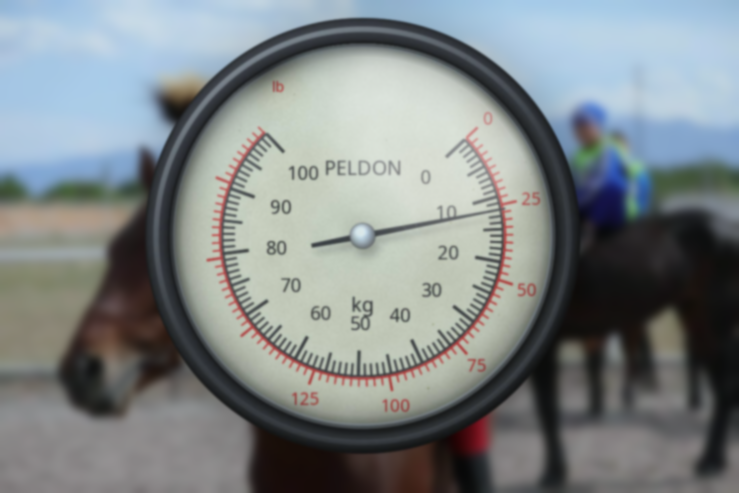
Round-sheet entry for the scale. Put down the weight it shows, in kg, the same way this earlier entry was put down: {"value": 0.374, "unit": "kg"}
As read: {"value": 12, "unit": "kg"}
